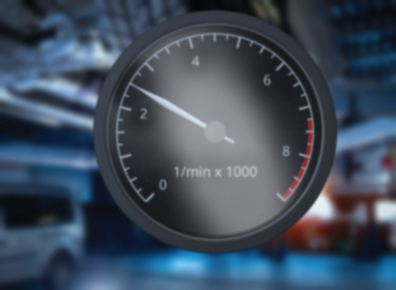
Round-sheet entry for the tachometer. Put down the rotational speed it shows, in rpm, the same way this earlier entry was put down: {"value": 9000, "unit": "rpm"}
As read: {"value": 2500, "unit": "rpm"}
